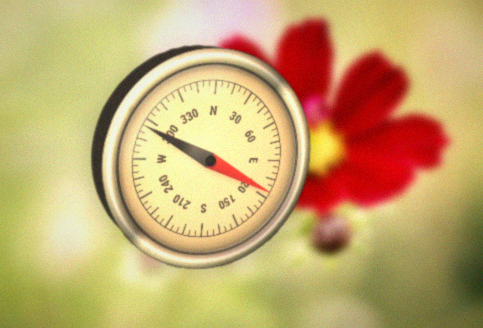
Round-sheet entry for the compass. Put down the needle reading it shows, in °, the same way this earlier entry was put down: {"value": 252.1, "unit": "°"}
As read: {"value": 115, "unit": "°"}
